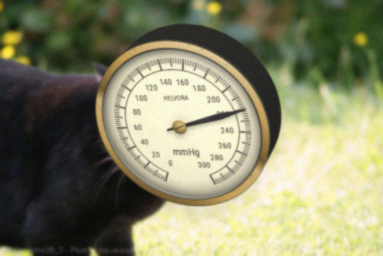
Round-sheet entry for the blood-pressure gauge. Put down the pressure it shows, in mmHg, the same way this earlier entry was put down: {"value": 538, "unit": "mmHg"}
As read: {"value": 220, "unit": "mmHg"}
